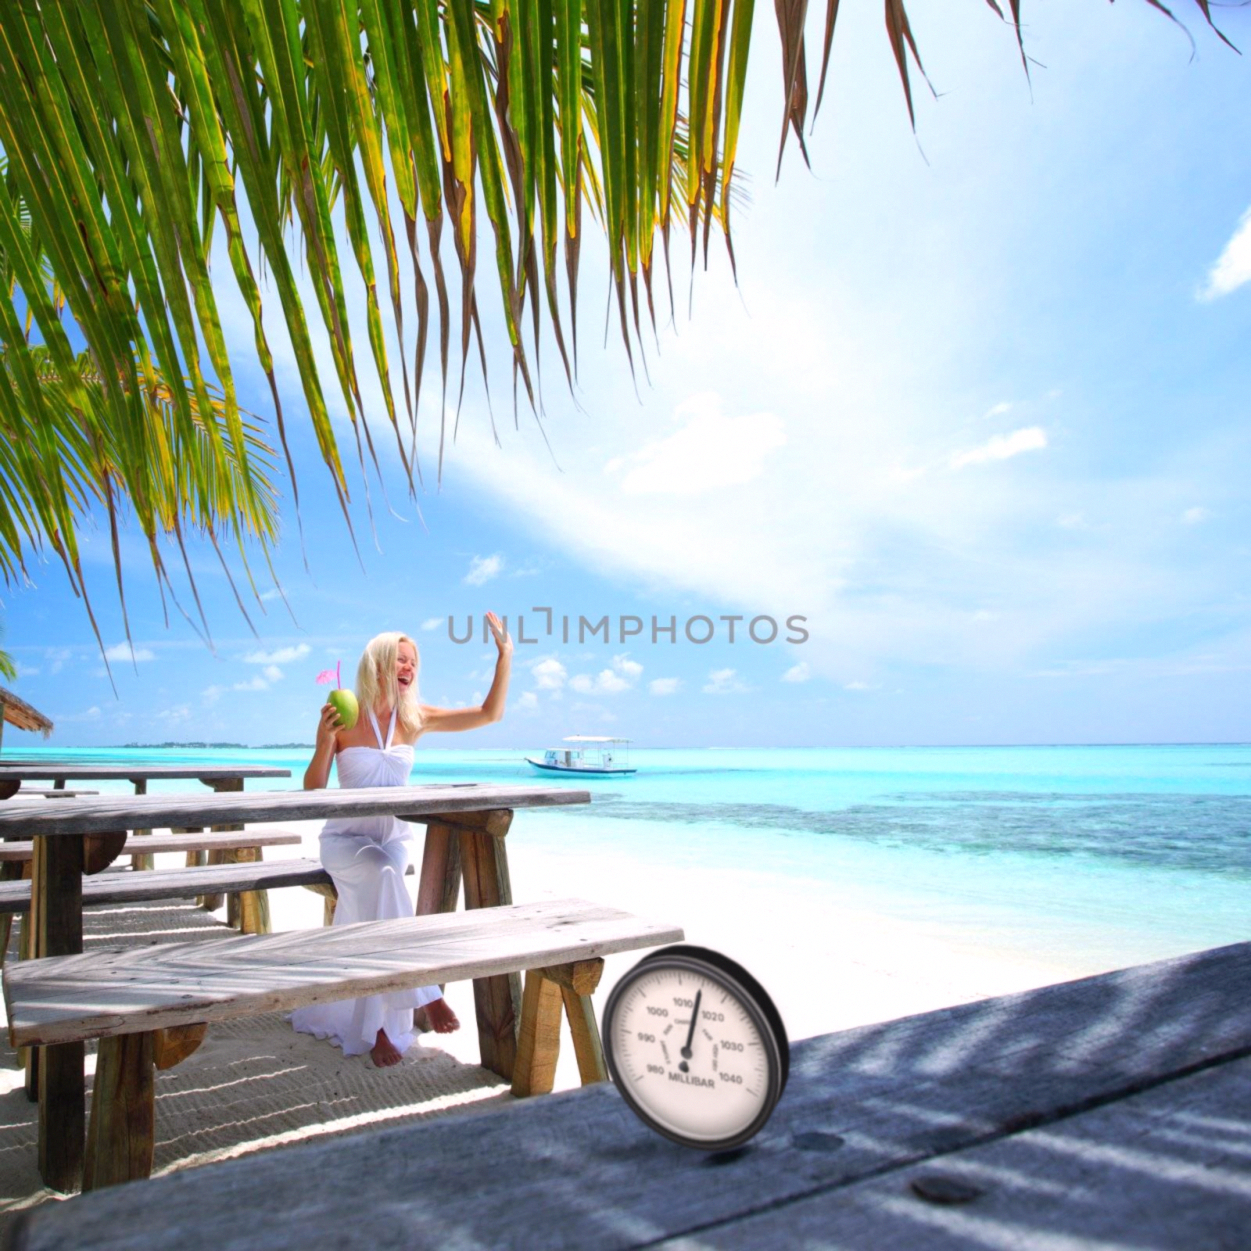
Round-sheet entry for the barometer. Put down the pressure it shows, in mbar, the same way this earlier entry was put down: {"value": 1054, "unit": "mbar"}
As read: {"value": 1015, "unit": "mbar"}
